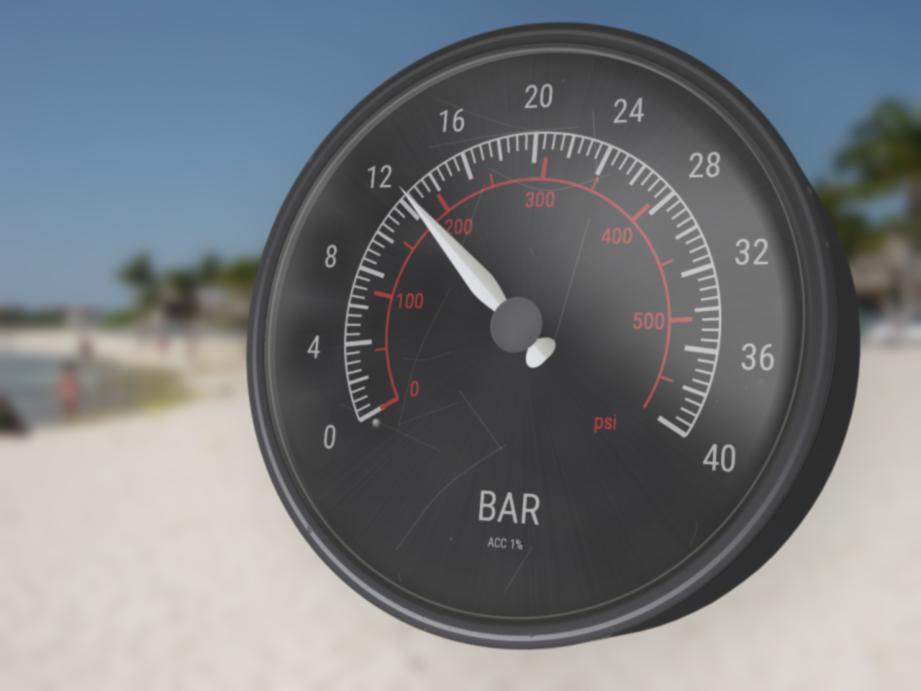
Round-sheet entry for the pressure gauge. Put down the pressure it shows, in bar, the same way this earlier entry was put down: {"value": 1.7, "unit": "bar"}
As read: {"value": 12.5, "unit": "bar"}
